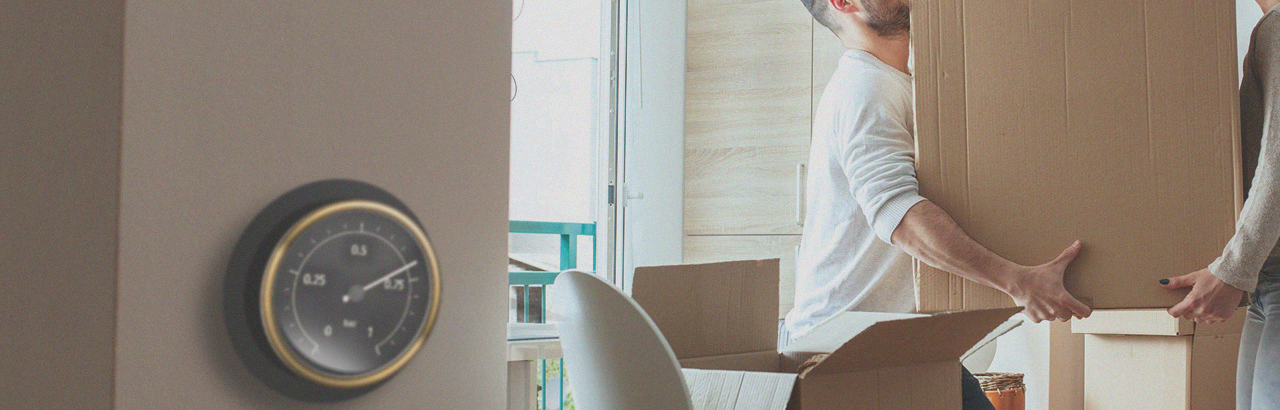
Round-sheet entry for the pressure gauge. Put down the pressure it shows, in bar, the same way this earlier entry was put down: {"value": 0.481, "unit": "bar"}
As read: {"value": 0.7, "unit": "bar"}
